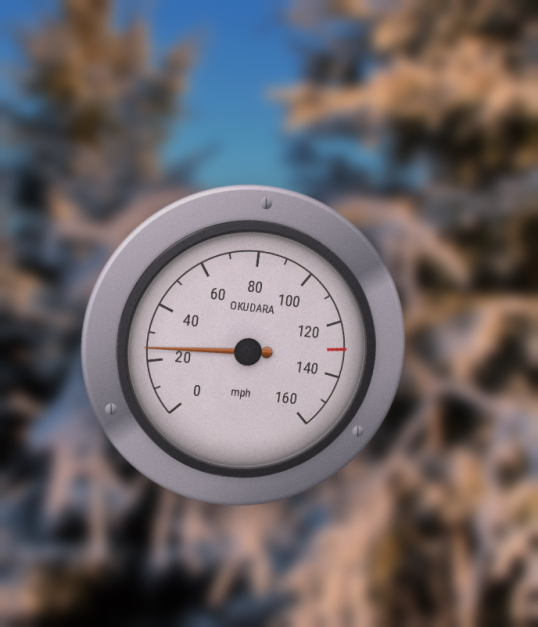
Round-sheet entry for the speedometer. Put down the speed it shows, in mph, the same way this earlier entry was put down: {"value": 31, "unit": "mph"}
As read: {"value": 25, "unit": "mph"}
